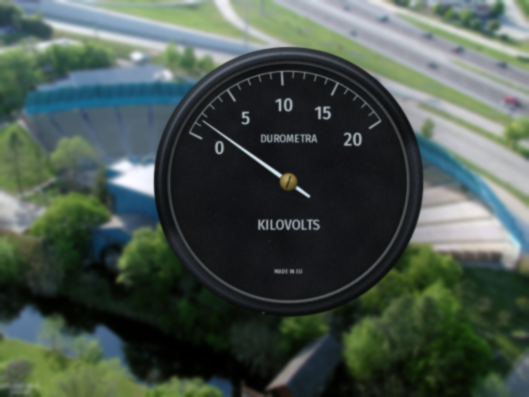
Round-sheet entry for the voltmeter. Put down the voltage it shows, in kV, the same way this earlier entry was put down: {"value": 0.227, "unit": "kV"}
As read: {"value": 1.5, "unit": "kV"}
